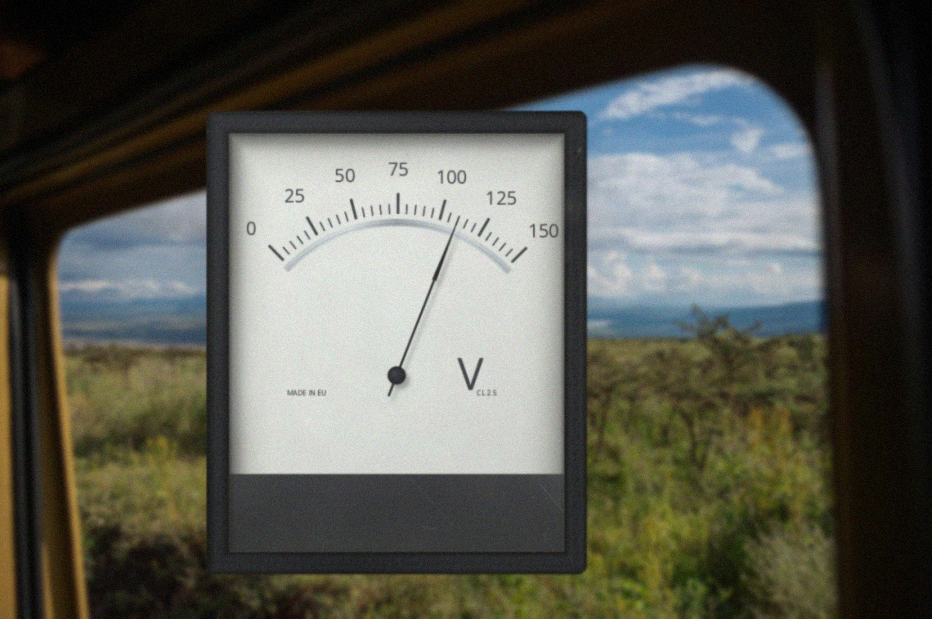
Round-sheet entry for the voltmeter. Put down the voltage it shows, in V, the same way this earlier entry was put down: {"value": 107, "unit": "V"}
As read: {"value": 110, "unit": "V"}
